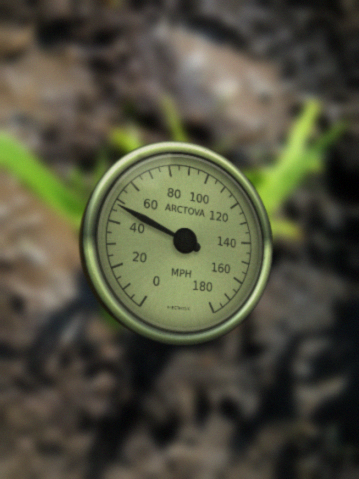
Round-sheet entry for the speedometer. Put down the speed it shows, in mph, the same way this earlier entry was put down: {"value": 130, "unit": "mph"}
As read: {"value": 47.5, "unit": "mph"}
